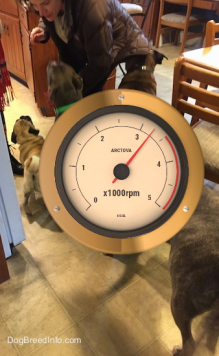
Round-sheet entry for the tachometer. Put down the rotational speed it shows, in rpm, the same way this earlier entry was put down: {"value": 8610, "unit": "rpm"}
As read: {"value": 3250, "unit": "rpm"}
